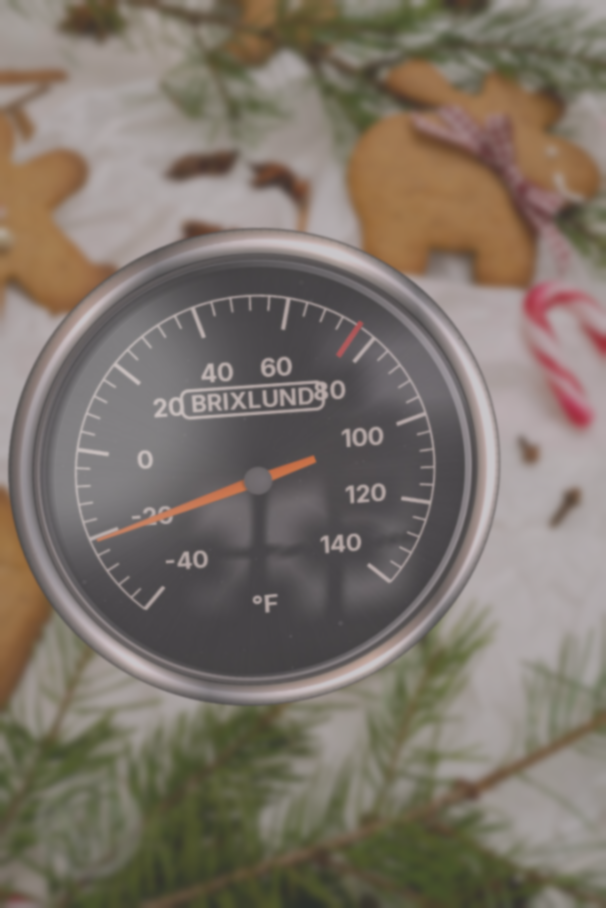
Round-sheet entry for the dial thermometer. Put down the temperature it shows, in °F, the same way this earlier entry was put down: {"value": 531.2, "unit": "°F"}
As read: {"value": -20, "unit": "°F"}
